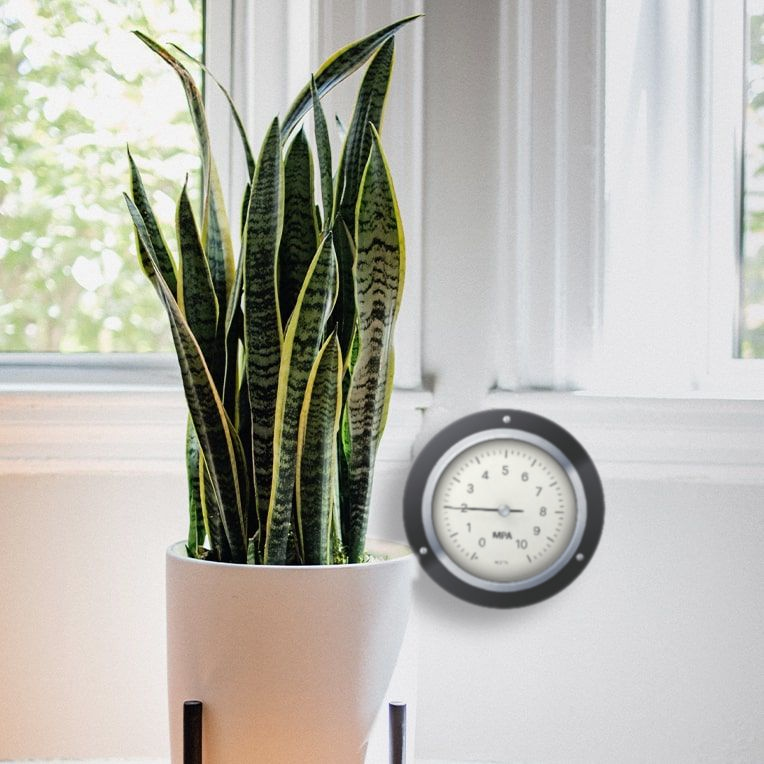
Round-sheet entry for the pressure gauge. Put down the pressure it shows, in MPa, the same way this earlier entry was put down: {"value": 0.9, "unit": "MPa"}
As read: {"value": 2, "unit": "MPa"}
